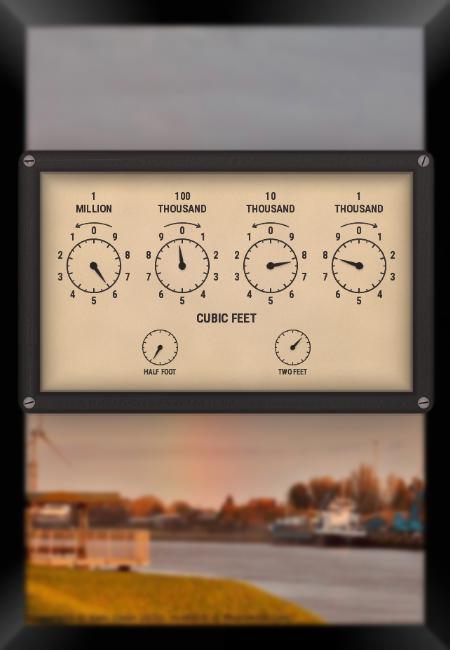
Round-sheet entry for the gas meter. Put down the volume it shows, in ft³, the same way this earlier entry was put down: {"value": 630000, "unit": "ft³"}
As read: {"value": 597800, "unit": "ft³"}
